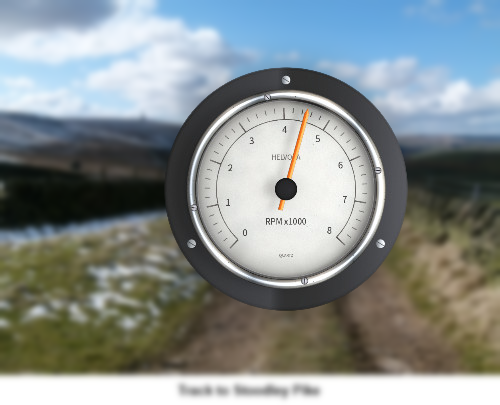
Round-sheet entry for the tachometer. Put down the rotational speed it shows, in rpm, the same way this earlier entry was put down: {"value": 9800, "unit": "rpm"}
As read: {"value": 4500, "unit": "rpm"}
